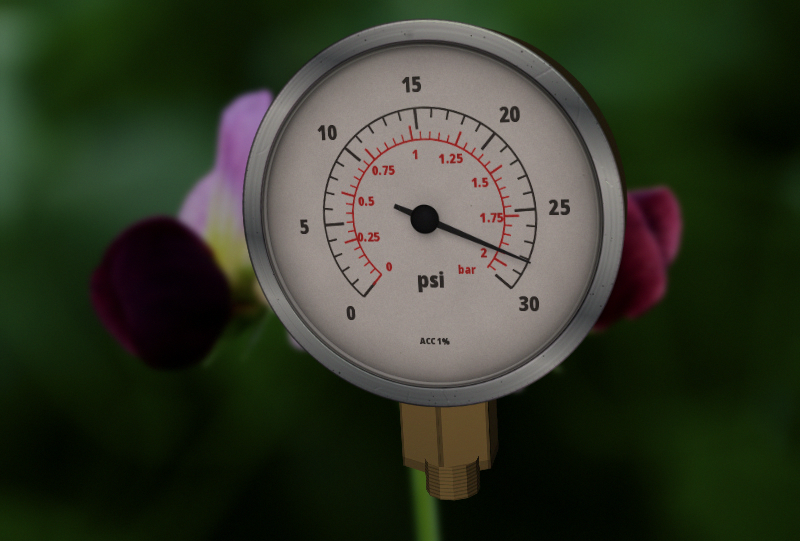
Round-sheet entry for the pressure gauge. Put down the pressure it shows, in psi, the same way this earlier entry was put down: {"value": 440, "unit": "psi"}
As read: {"value": 28, "unit": "psi"}
